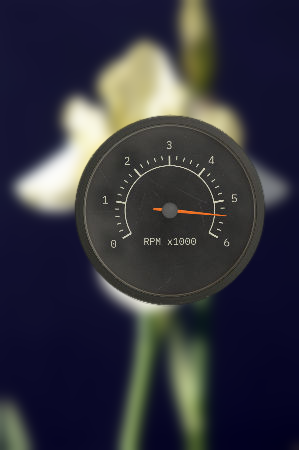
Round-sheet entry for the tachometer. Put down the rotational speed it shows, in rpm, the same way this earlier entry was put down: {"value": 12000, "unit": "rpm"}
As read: {"value": 5400, "unit": "rpm"}
